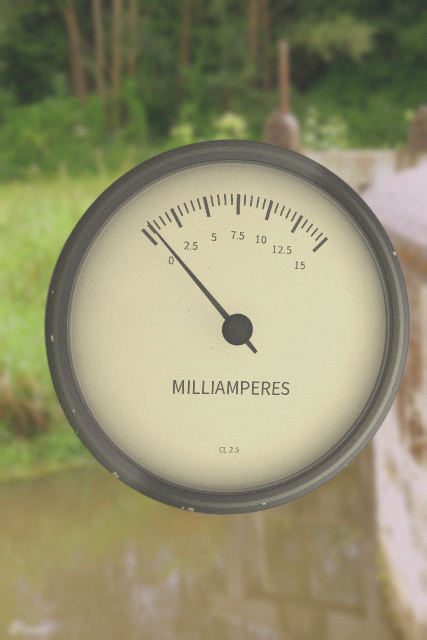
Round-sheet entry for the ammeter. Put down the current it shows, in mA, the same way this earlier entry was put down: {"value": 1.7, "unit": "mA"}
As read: {"value": 0.5, "unit": "mA"}
